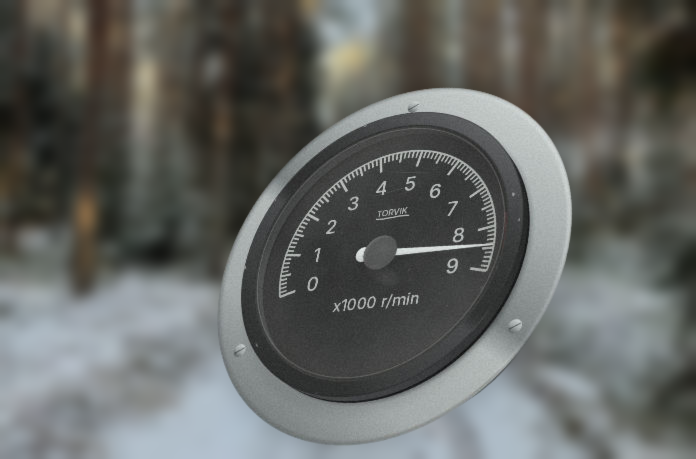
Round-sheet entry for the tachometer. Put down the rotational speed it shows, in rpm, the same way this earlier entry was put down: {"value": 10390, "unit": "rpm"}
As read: {"value": 8500, "unit": "rpm"}
